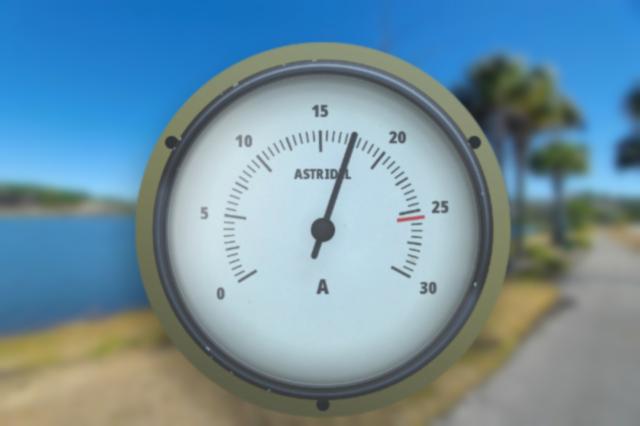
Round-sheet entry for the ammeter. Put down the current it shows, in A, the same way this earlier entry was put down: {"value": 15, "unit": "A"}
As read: {"value": 17.5, "unit": "A"}
